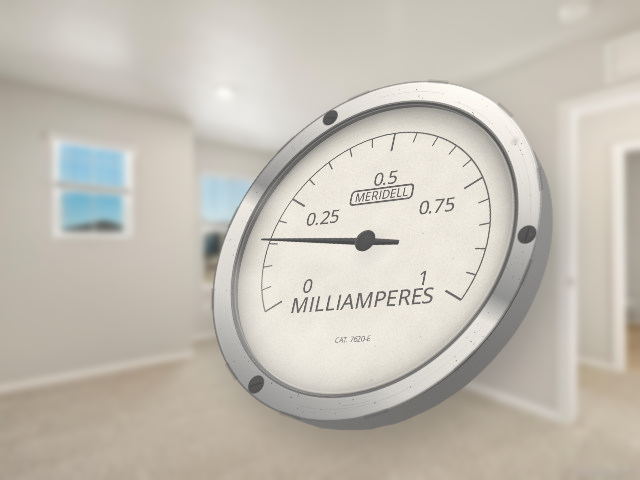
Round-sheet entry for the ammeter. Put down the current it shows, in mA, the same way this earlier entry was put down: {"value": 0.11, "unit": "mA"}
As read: {"value": 0.15, "unit": "mA"}
